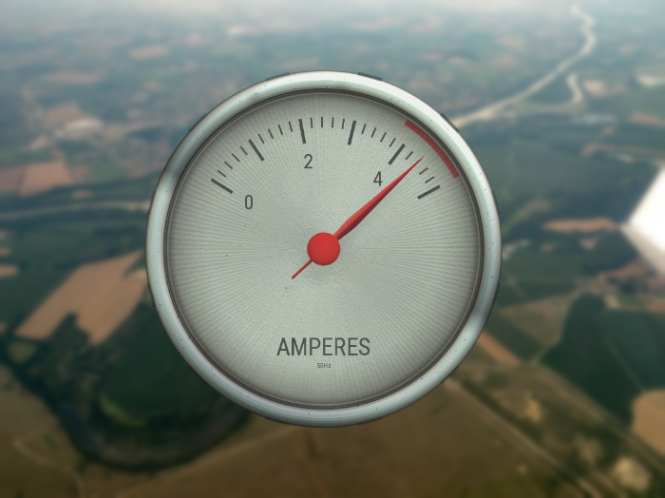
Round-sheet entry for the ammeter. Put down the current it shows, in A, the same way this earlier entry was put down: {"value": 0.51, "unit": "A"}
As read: {"value": 4.4, "unit": "A"}
